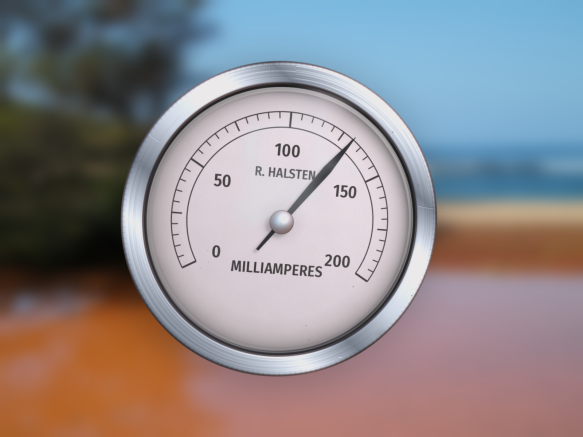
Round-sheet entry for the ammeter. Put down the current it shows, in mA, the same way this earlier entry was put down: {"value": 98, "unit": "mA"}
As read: {"value": 130, "unit": "mA"}
